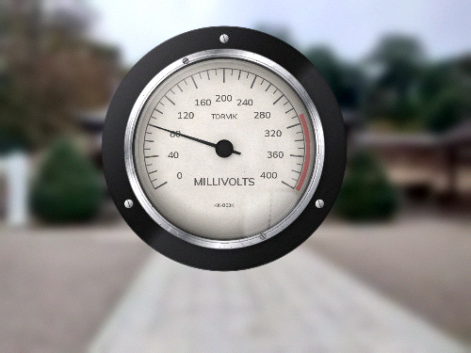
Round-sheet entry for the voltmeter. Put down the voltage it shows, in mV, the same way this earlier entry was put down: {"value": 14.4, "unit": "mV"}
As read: {"value": 80, "unit": "mV"}
